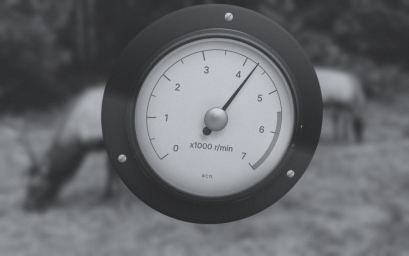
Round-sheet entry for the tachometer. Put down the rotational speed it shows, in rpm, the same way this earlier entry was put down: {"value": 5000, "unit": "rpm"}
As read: {"value": 4250, "unit": "rpm"}
